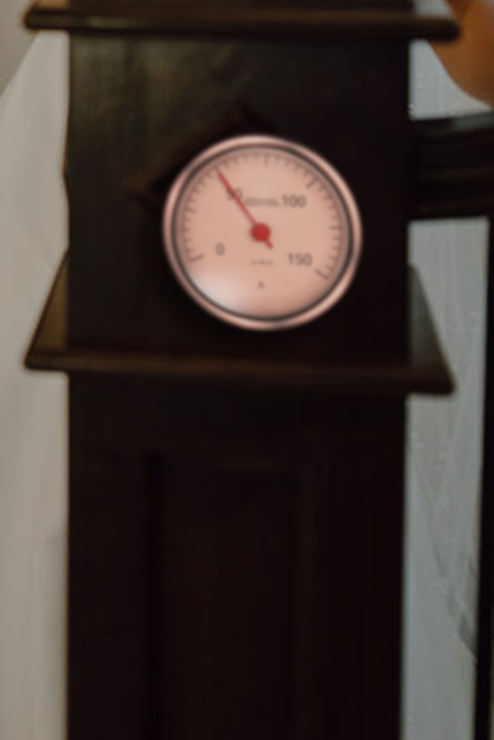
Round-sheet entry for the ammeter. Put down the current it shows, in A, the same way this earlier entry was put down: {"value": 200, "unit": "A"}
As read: {"value": 50, "unit": "A"}
